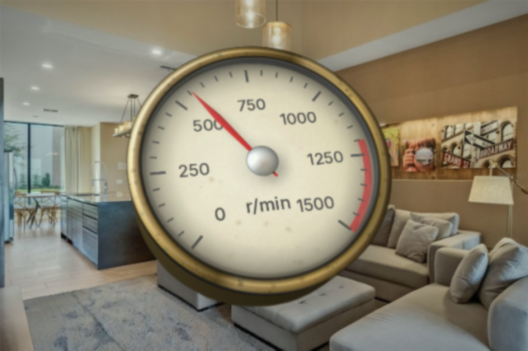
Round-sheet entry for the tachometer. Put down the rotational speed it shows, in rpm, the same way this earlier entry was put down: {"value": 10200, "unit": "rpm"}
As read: {"value": 550, "unit": "rpm"}
